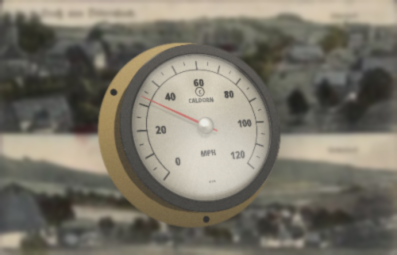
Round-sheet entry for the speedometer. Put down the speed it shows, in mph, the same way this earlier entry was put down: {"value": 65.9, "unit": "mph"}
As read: {"value": 32.5, "unit": "mph"}
